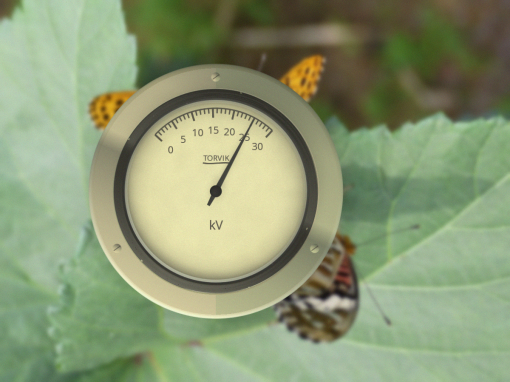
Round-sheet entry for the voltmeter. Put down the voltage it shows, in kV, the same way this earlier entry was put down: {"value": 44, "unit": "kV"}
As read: {"value": 25, "unit": "kV"}
